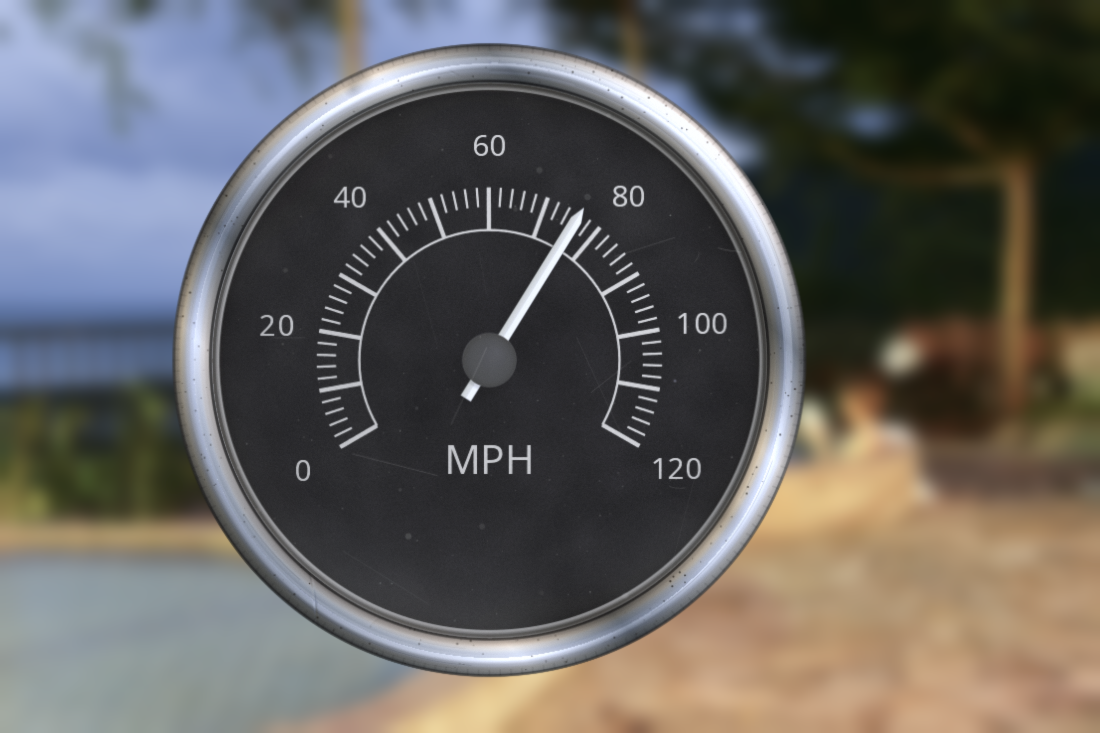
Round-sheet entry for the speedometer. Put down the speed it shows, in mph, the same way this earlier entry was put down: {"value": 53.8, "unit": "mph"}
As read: {"value": 76, "unit": "mph"}
